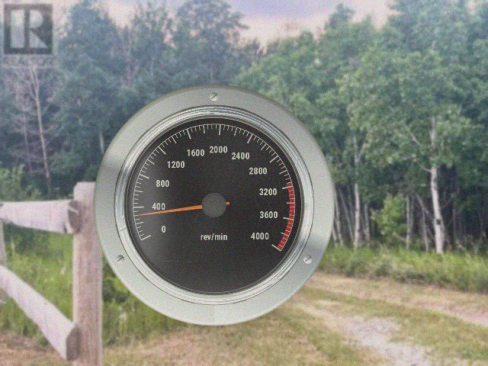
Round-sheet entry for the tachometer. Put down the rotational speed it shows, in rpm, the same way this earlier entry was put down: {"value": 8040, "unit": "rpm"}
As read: {"value": 300, "unit": "rpm"}
